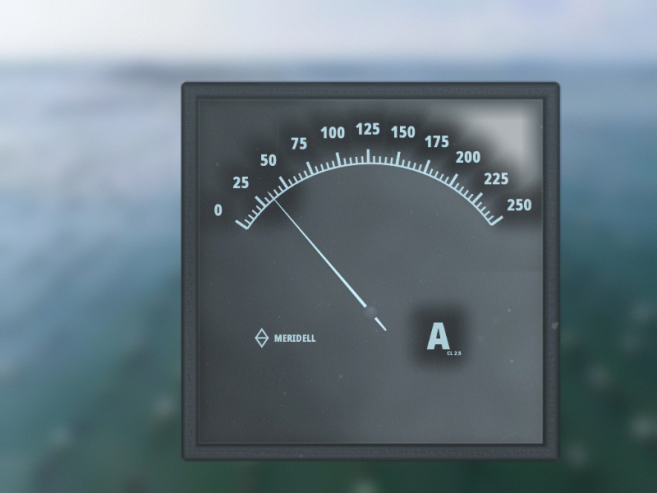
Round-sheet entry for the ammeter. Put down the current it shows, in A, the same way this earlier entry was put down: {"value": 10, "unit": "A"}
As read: {"value": 35, "unit": "A"}
